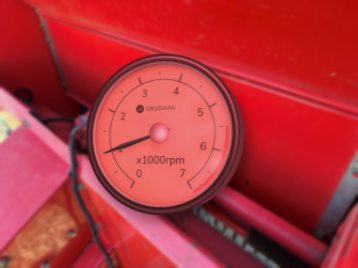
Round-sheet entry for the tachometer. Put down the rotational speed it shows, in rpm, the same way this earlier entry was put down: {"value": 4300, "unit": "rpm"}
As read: {"value": 1000, "unit": "rpm"}
